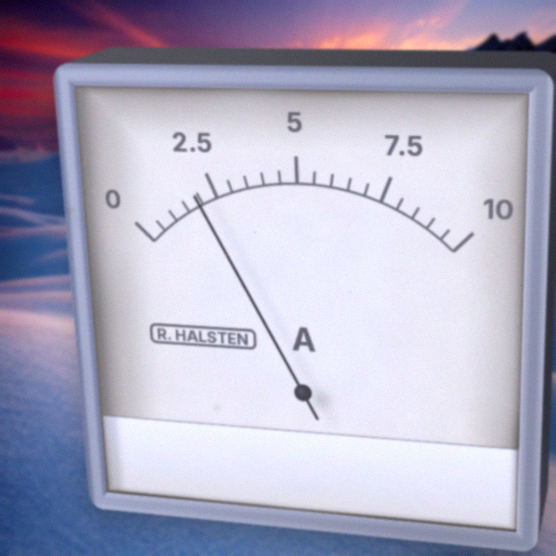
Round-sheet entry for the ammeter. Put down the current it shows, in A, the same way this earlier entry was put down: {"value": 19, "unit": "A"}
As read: {"value": 2, "unit": "A"}
